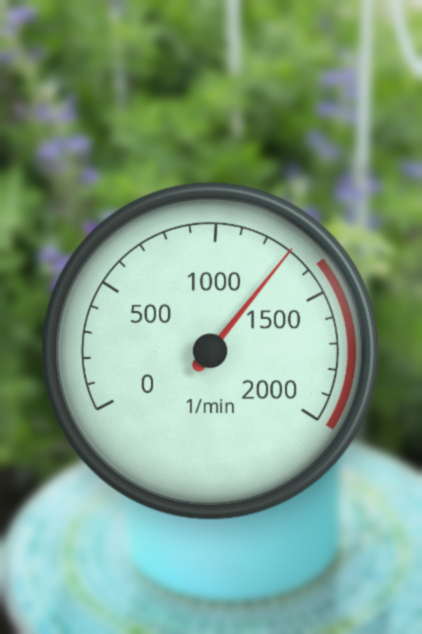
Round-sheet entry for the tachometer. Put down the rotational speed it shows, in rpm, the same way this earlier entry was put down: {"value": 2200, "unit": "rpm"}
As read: {"value": 1300, "unit": "rpm"}
